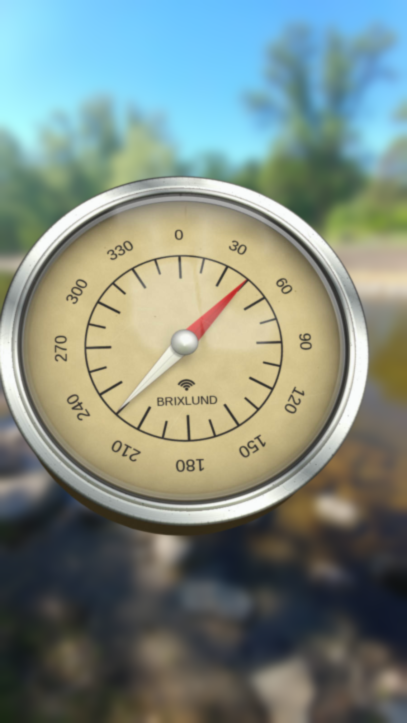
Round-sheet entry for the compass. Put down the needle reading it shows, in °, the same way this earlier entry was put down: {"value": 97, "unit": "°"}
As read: {"value": 45, "unit": "°"}
